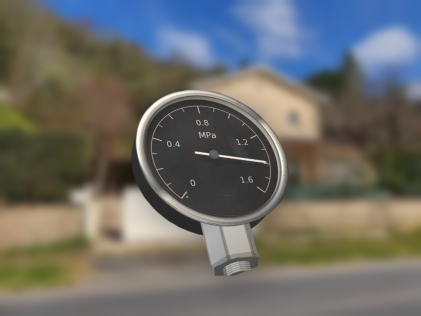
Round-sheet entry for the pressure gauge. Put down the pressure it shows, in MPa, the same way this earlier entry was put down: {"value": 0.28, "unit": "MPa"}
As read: {"value": 1.4, "unit": "MPa"}
